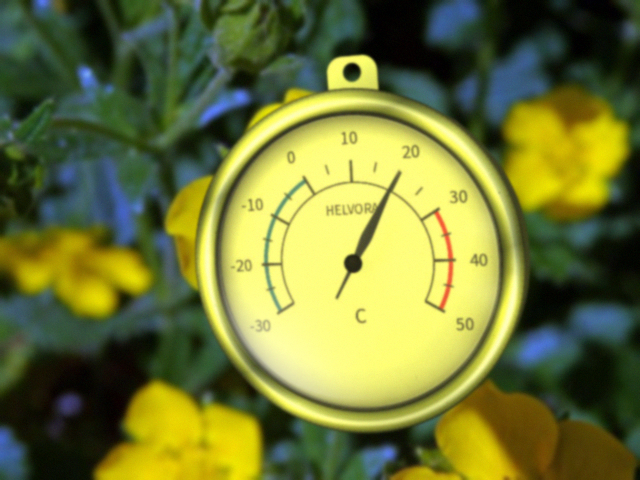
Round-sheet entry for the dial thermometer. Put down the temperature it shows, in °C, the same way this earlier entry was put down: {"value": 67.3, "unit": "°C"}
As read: {"value": 20, "unit": "°C"}
